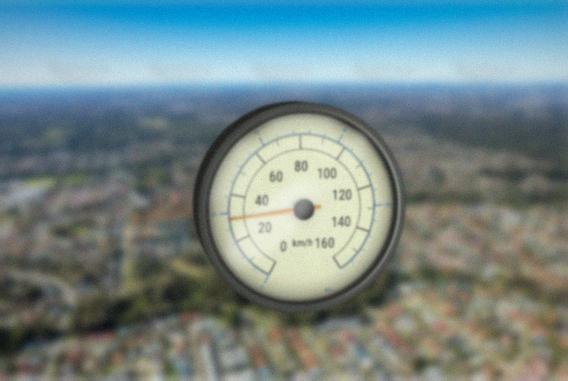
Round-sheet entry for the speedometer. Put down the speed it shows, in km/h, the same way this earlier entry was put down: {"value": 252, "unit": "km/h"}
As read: {"value": 30, "unit": "km/h"}
